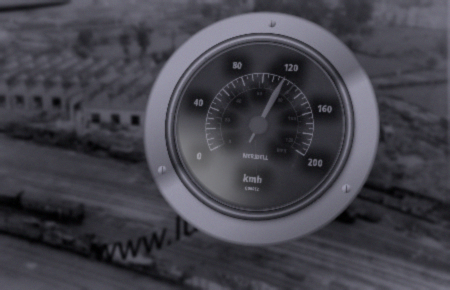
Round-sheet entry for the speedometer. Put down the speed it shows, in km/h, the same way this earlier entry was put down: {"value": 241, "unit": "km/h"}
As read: {"value": 120, "unit": "km/h"}
